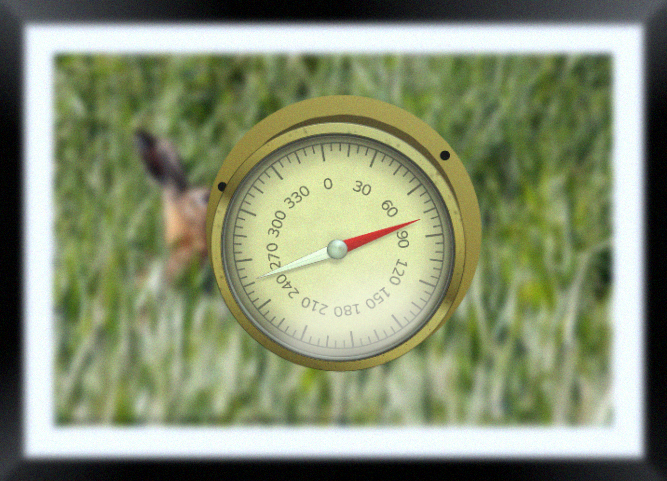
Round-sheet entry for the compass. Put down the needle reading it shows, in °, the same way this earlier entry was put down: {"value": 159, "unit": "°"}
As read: {"value": 77.5, "unit": "°"}
